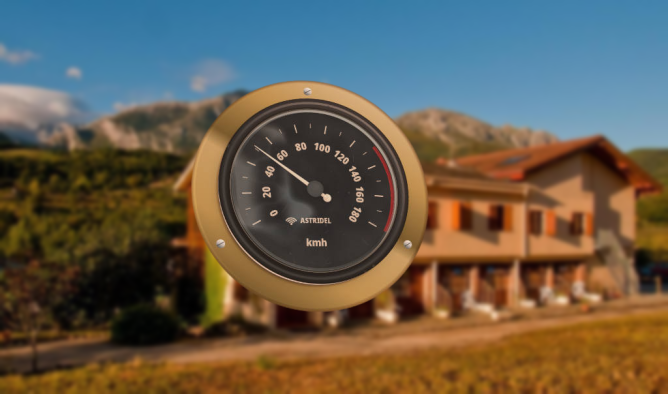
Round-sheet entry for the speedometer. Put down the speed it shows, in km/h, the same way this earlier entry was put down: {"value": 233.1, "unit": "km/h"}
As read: {"value": 50, "unit": "km/h"}
